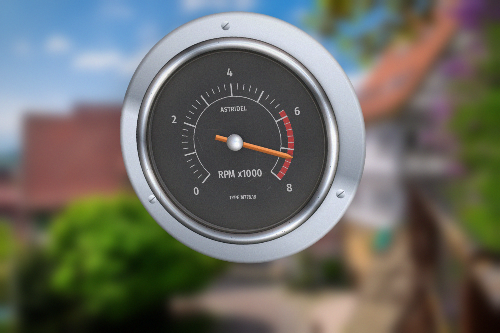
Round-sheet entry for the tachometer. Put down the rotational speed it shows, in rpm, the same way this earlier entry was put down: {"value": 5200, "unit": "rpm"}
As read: {"value": 7200, "unit": "rpm"}
